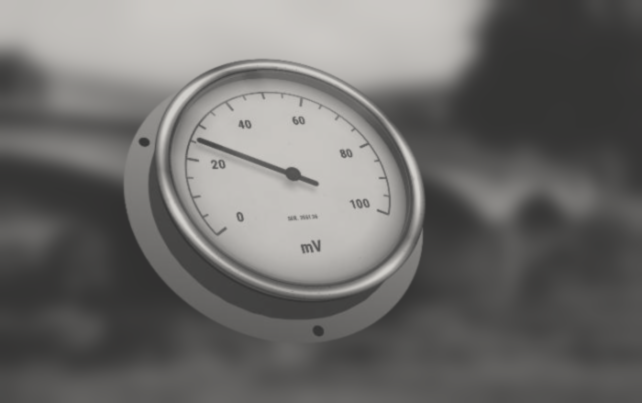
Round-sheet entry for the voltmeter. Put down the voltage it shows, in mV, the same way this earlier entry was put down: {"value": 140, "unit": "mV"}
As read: {"value": 25, "unit": "mV"}
